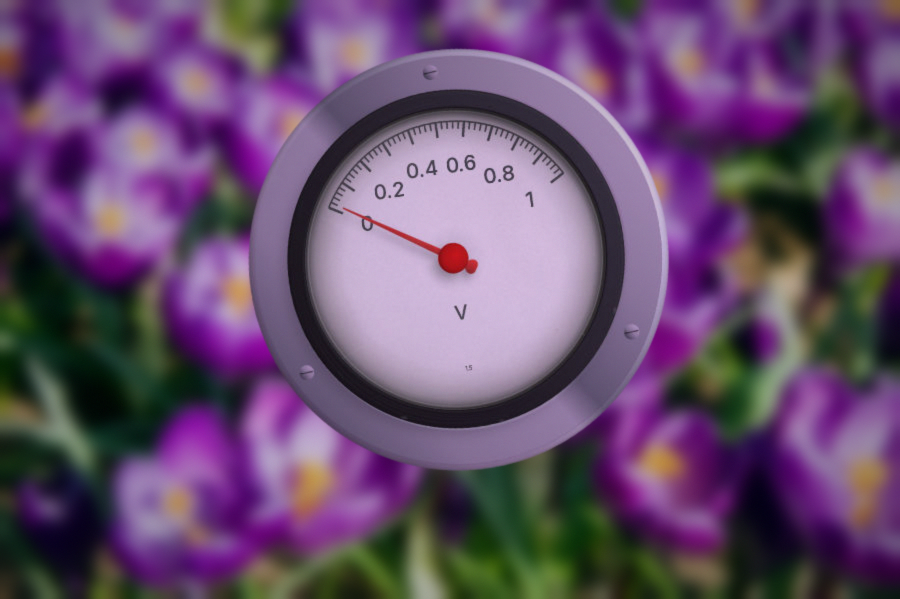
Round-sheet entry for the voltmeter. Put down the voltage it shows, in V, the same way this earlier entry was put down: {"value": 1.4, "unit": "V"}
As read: {"value": 0.02, "unit": "V"}
